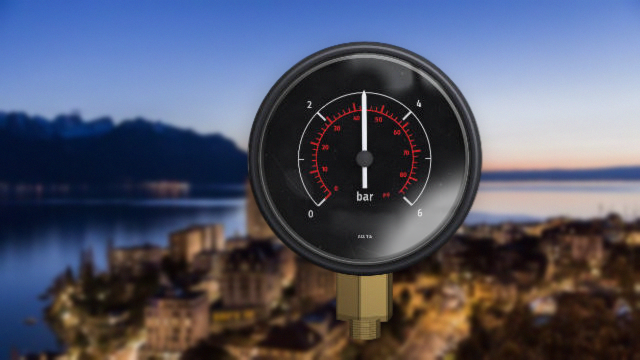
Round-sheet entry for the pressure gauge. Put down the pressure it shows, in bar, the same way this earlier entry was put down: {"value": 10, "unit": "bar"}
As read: {"value": 3, "unit": "bar"}
